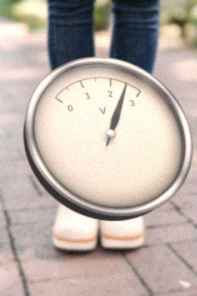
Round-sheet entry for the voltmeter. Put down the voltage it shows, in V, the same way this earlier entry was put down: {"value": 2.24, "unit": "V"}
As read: {"value": 2.5, "unit": "V"}
